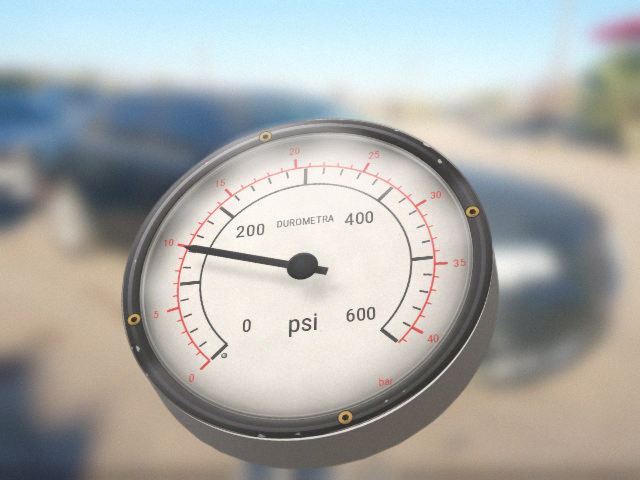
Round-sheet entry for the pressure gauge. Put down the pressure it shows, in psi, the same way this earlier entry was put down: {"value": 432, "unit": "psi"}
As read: {"value": 140, "unit": "psi"}
